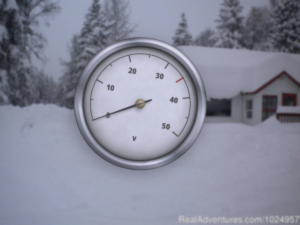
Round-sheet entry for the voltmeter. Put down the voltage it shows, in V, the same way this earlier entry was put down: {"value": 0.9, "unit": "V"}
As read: {"value": 0, "unit": "V"}
